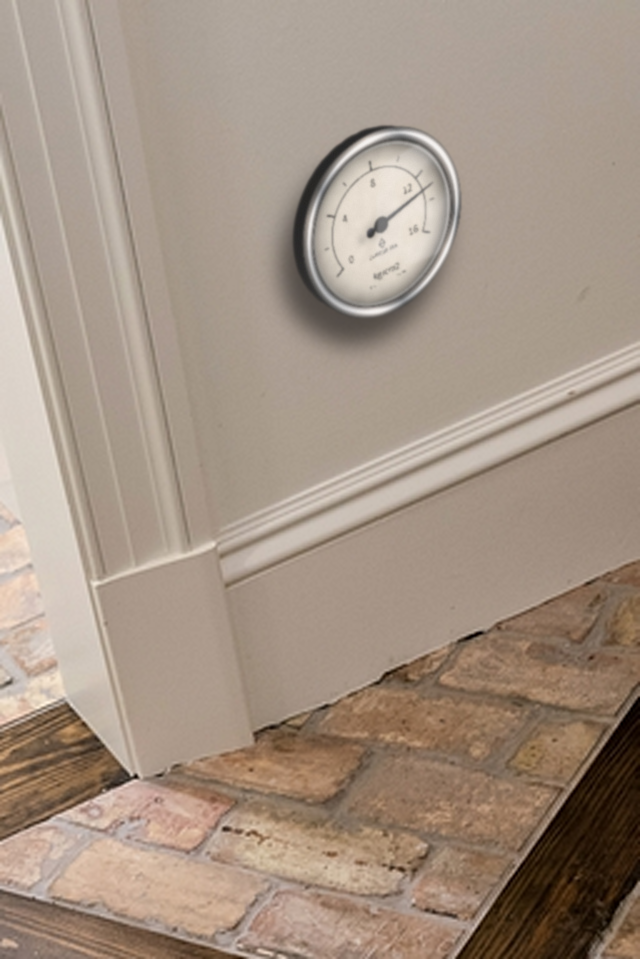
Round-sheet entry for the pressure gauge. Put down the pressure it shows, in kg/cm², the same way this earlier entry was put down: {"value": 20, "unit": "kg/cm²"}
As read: {"value": 13, "unit": "kg/cm²"}
